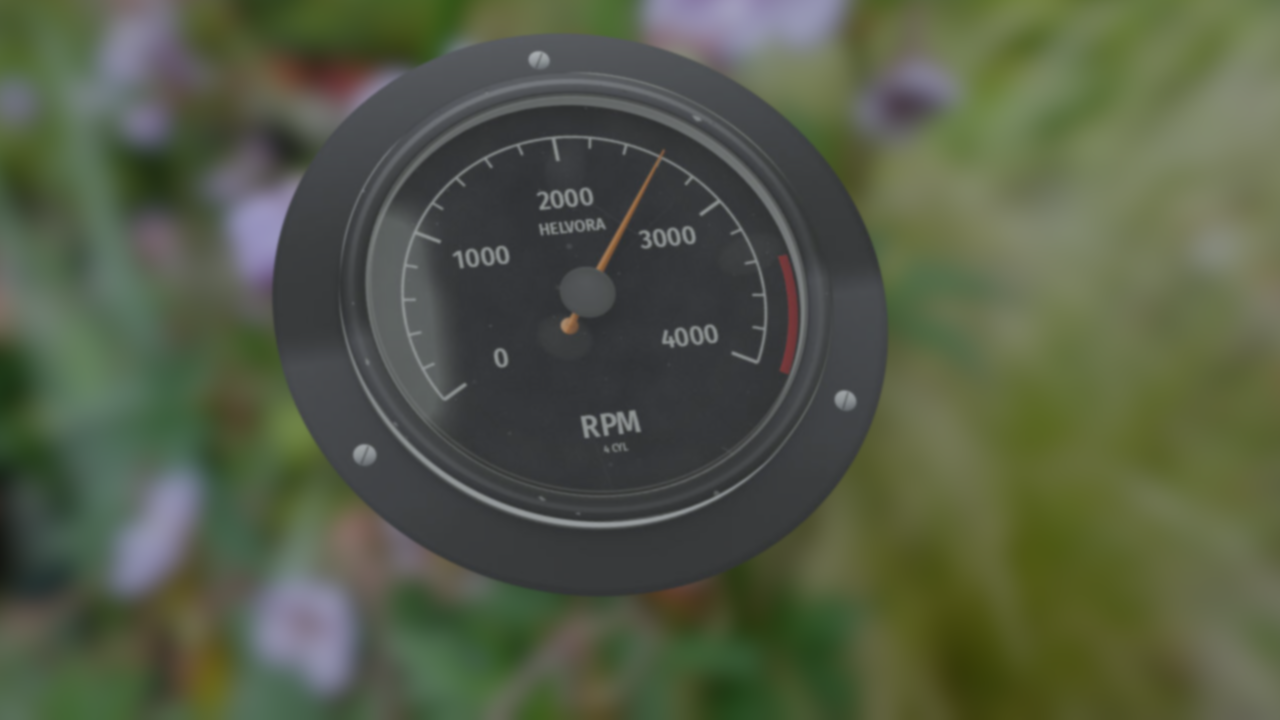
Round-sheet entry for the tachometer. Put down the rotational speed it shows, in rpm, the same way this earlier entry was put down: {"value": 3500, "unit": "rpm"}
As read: {"value": 2600, "unit": "rpm"}
